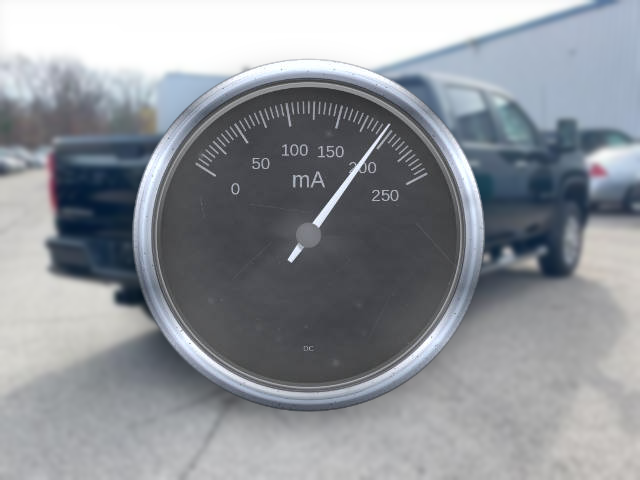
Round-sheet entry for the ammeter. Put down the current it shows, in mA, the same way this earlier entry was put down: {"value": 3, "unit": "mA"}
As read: {"value": 195, "unit": "mA"}
